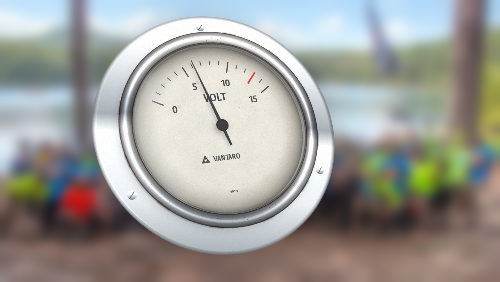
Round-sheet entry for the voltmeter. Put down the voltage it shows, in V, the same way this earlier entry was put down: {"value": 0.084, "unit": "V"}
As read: {"value": 6, "unit": "V"}
